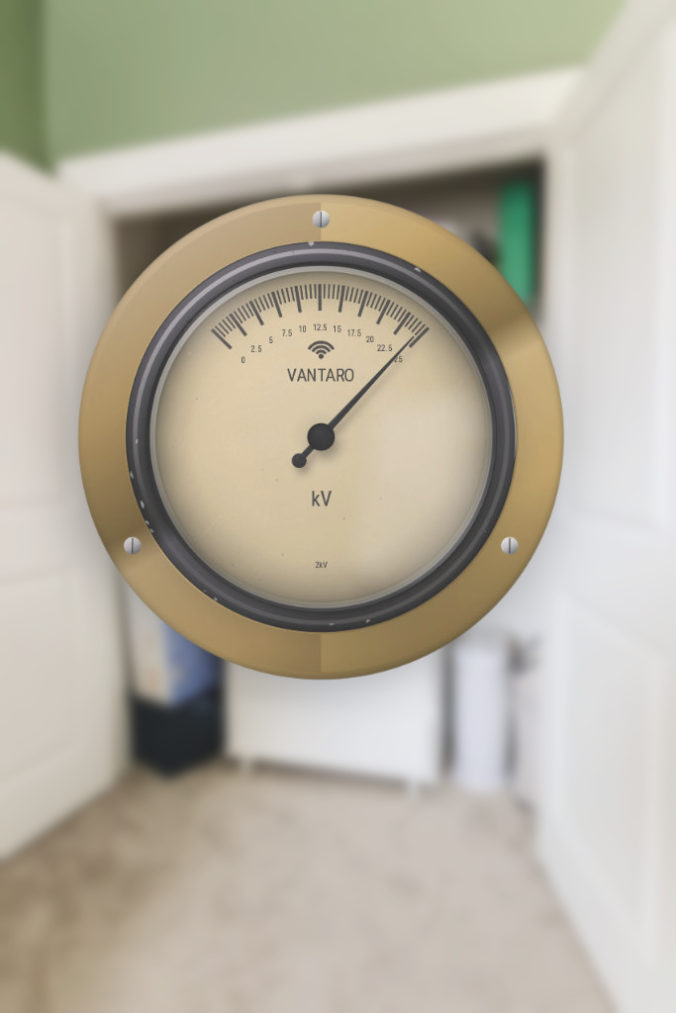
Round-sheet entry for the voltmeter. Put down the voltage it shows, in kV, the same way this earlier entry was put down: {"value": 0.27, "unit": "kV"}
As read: {"value": 24.5, "unit": "kV"}
